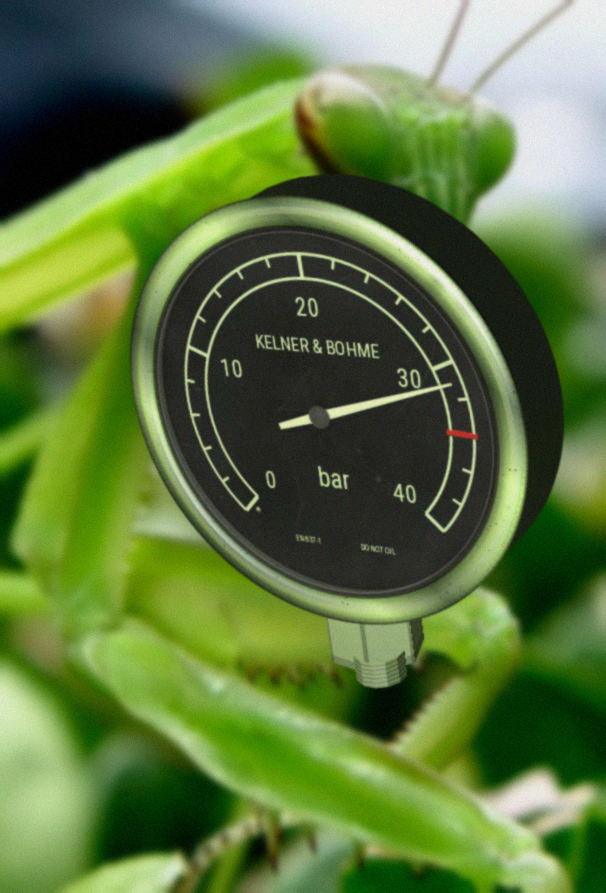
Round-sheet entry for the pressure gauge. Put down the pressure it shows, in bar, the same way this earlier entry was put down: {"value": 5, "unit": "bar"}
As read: {"value": 31, "unit": "bar"}
